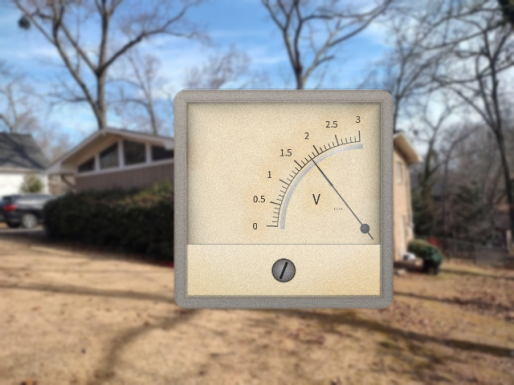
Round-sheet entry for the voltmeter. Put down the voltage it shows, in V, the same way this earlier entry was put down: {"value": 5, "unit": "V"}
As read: {"value": 1.8, "unit": "V"}
